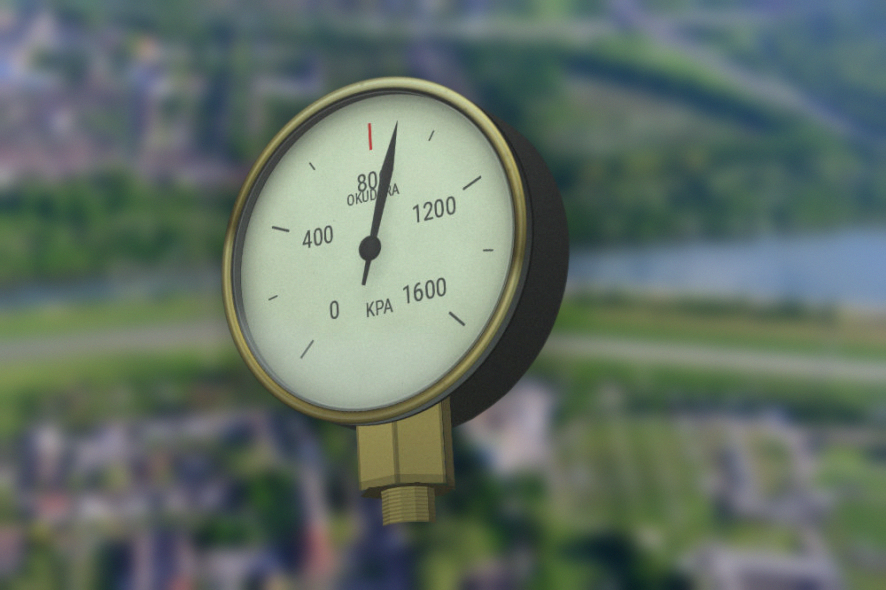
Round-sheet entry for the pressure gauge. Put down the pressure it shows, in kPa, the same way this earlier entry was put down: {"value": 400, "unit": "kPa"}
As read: {"value": 900, "unit": "kPa"}
